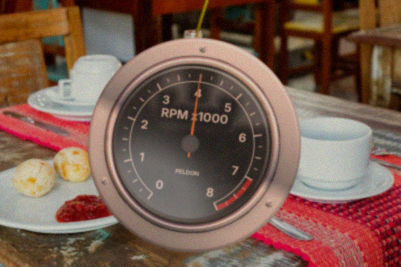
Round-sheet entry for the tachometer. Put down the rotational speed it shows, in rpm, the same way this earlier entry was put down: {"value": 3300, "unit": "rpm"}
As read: {"value": 4000, "unit": "rpm"}
